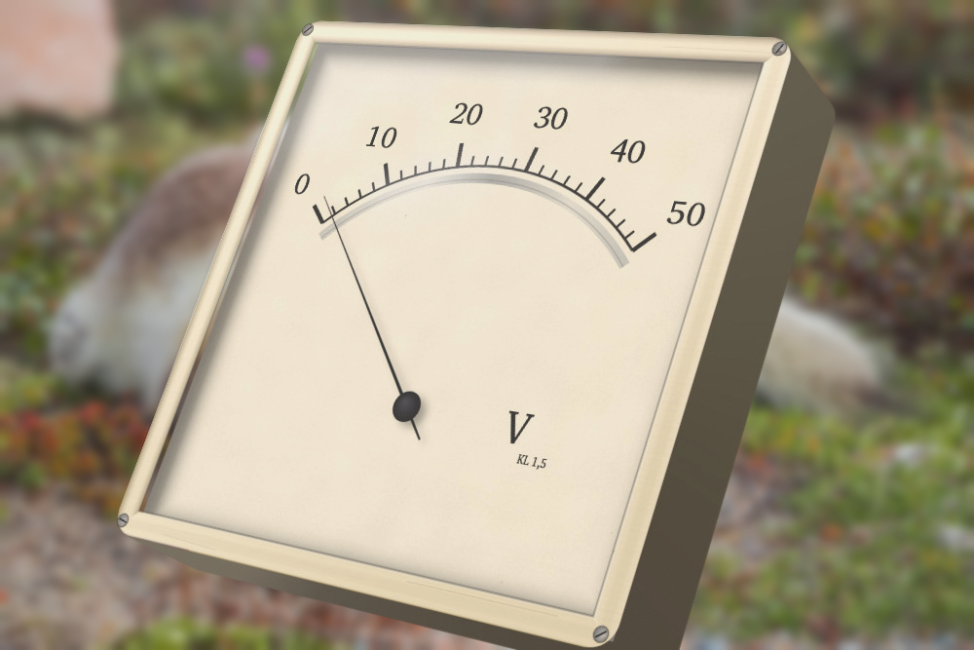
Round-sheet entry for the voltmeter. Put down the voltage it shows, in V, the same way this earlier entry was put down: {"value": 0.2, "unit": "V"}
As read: {"value": 2, "unit": "V"}
